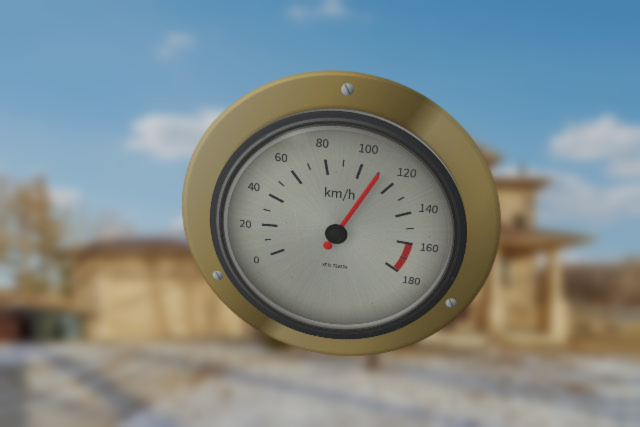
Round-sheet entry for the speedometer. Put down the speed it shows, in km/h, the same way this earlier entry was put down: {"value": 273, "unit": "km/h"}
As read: {"value": 110, "unit": "km/h"}
